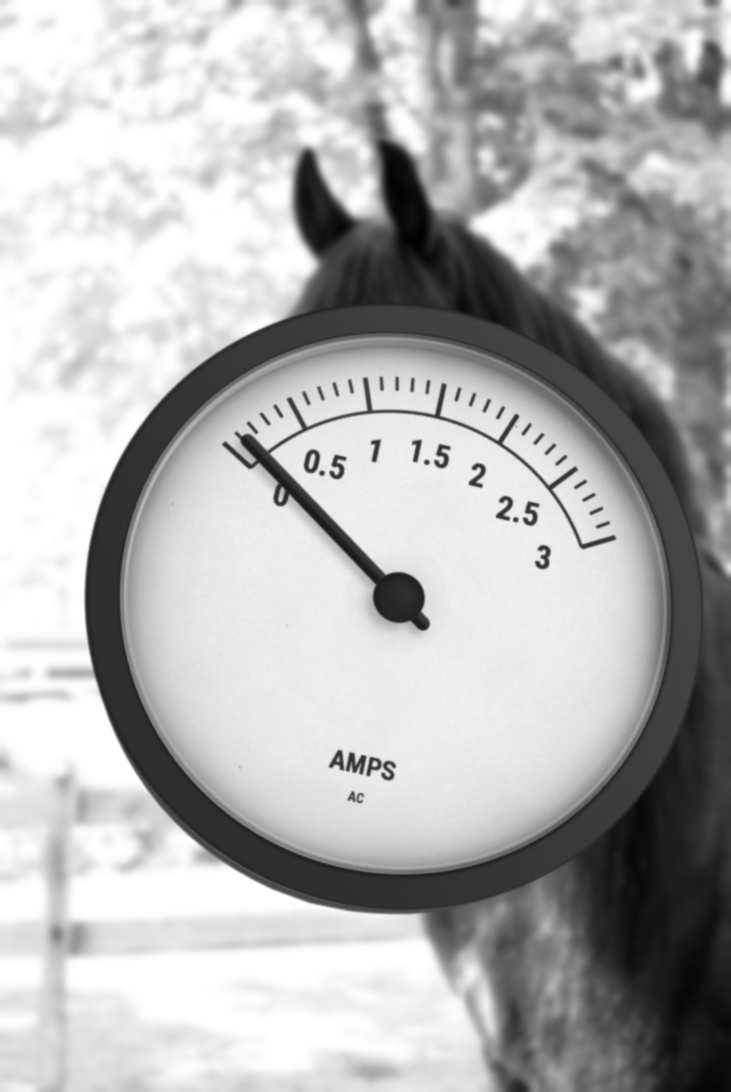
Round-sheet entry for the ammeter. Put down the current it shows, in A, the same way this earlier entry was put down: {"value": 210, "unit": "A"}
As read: {"value": 0.1, "unit": "A"}
